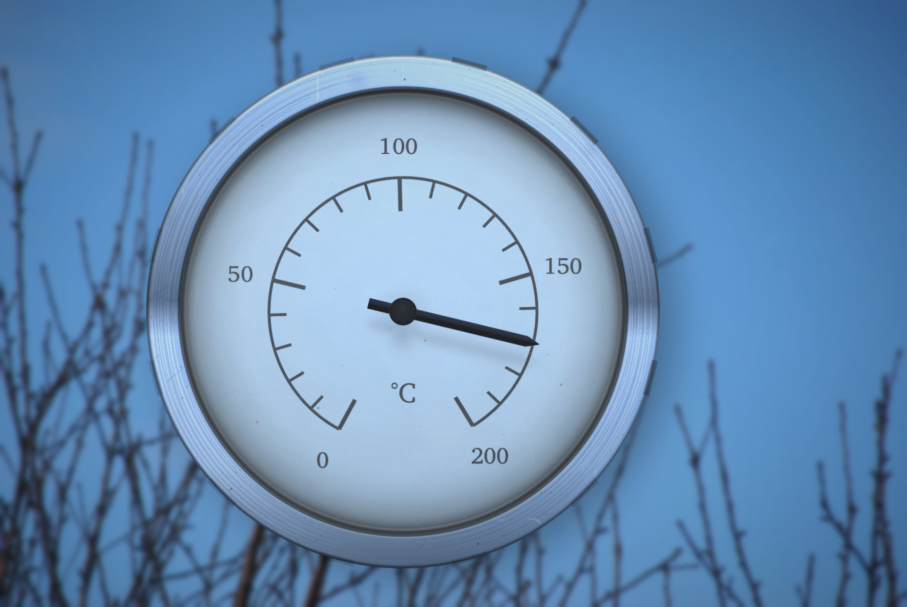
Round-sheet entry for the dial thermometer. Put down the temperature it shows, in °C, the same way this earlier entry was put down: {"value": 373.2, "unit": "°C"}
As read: {"value": 170, "unit": "°C"}
